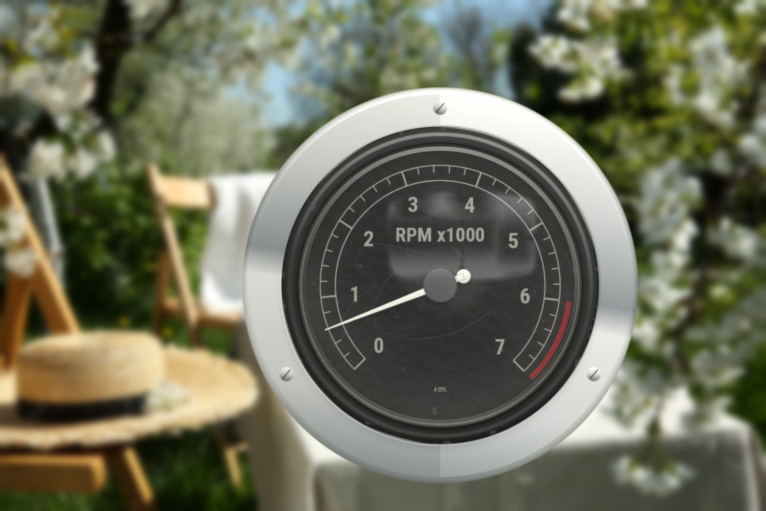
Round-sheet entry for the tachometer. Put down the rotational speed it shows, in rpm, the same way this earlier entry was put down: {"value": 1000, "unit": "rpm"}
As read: {"value": 600, "unit": "rpm"}
